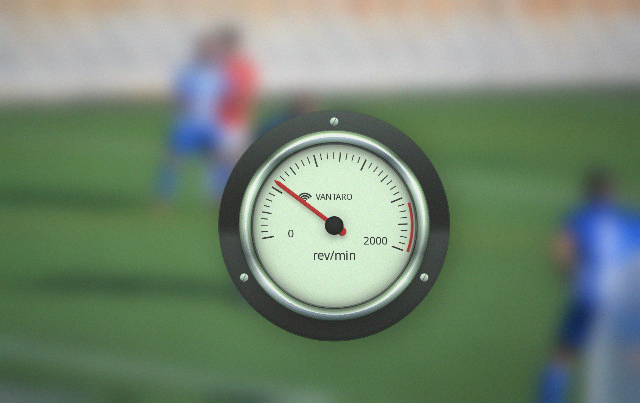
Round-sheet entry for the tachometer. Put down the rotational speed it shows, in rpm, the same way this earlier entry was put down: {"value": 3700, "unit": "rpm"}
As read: {"value": 450, "unit": "rpm"}
